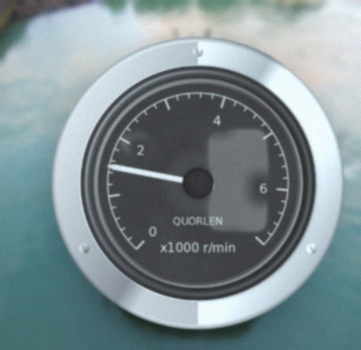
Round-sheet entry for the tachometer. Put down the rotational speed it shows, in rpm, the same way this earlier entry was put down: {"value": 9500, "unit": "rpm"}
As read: {"value": 1500, "unit": "rpm"}
